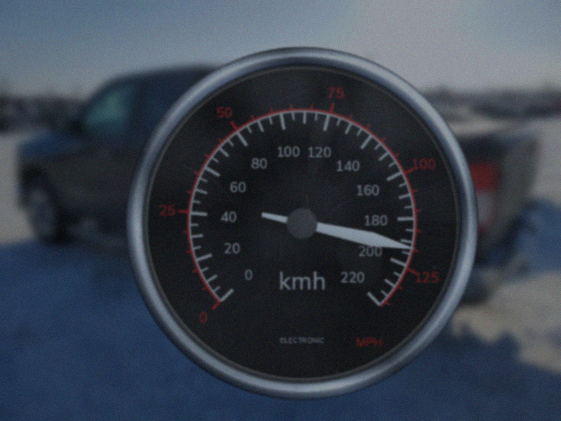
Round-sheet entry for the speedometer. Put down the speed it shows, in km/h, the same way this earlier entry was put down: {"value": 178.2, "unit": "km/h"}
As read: {"value": 192.5, "unit": "km/h"}
